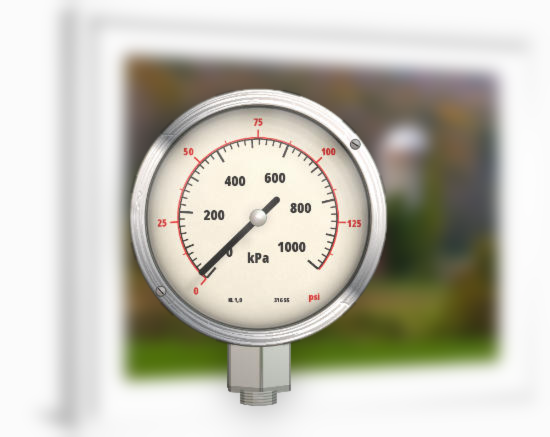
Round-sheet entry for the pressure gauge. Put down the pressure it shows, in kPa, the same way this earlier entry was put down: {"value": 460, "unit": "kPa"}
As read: {"value": 20, "unit": "kPa"}
